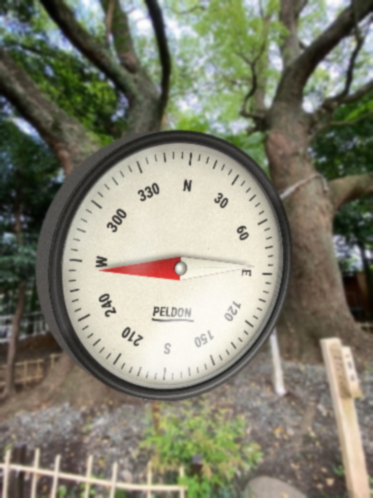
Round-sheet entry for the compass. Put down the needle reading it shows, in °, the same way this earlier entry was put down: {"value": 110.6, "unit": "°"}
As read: {"value": 265, "unit": "°"}
